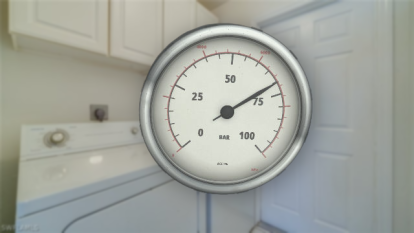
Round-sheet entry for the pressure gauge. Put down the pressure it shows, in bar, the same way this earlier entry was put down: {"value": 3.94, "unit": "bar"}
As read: {"value": 70, "unit": "bar"}
